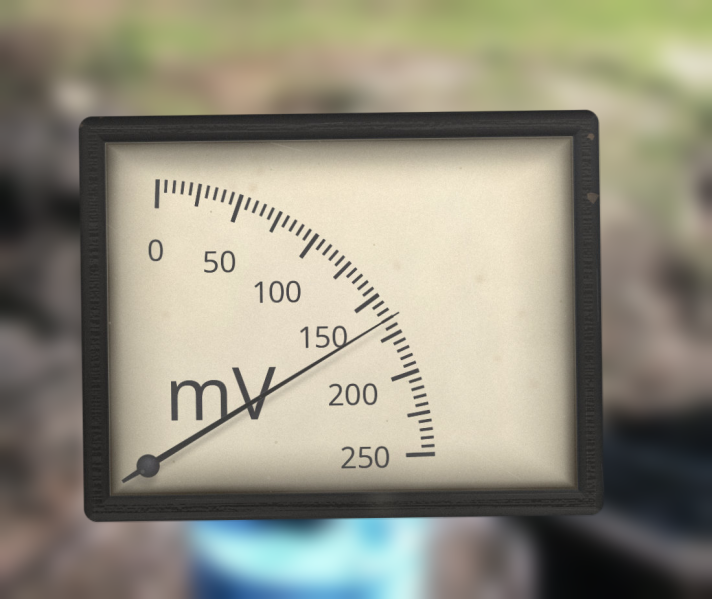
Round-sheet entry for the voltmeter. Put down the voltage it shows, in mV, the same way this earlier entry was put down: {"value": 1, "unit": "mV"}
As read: {"value": 165, "unit": "mV"}
